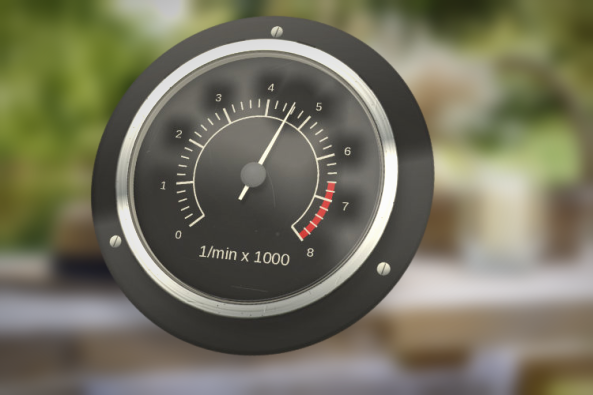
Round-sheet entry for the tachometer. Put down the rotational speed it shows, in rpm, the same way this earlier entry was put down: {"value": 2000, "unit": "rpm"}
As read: {"value": 4600, "unit": "rpm"}
